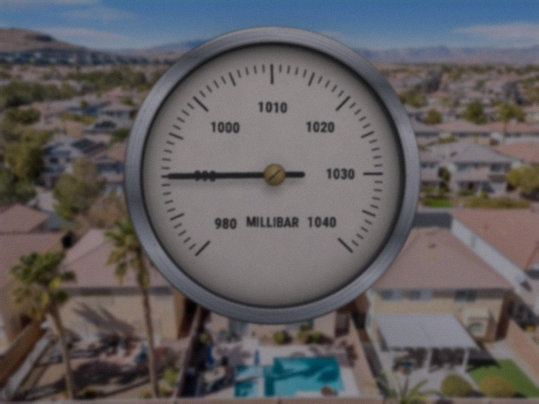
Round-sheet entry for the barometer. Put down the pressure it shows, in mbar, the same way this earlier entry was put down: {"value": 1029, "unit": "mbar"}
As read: {"value": 990, "unit": "mbar"}
